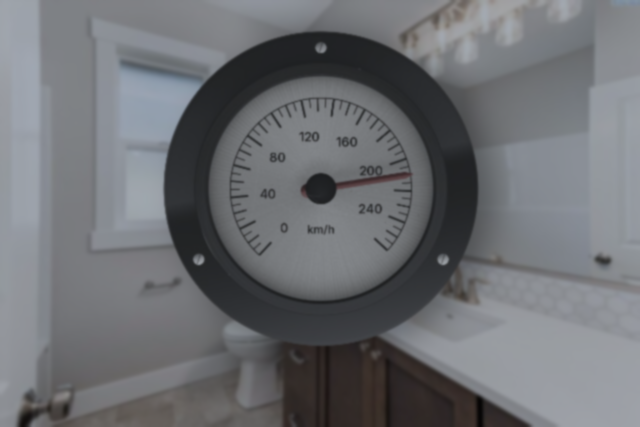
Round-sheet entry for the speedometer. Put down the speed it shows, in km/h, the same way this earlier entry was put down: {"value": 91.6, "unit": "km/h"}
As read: {"value": 210, "unit": "km/h"}
